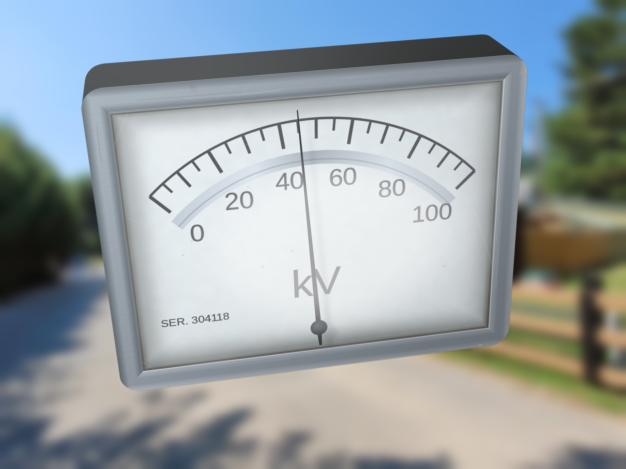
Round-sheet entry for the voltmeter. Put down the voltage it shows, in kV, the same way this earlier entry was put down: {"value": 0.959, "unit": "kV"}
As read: {"value": 45, "unit": "kV"}
